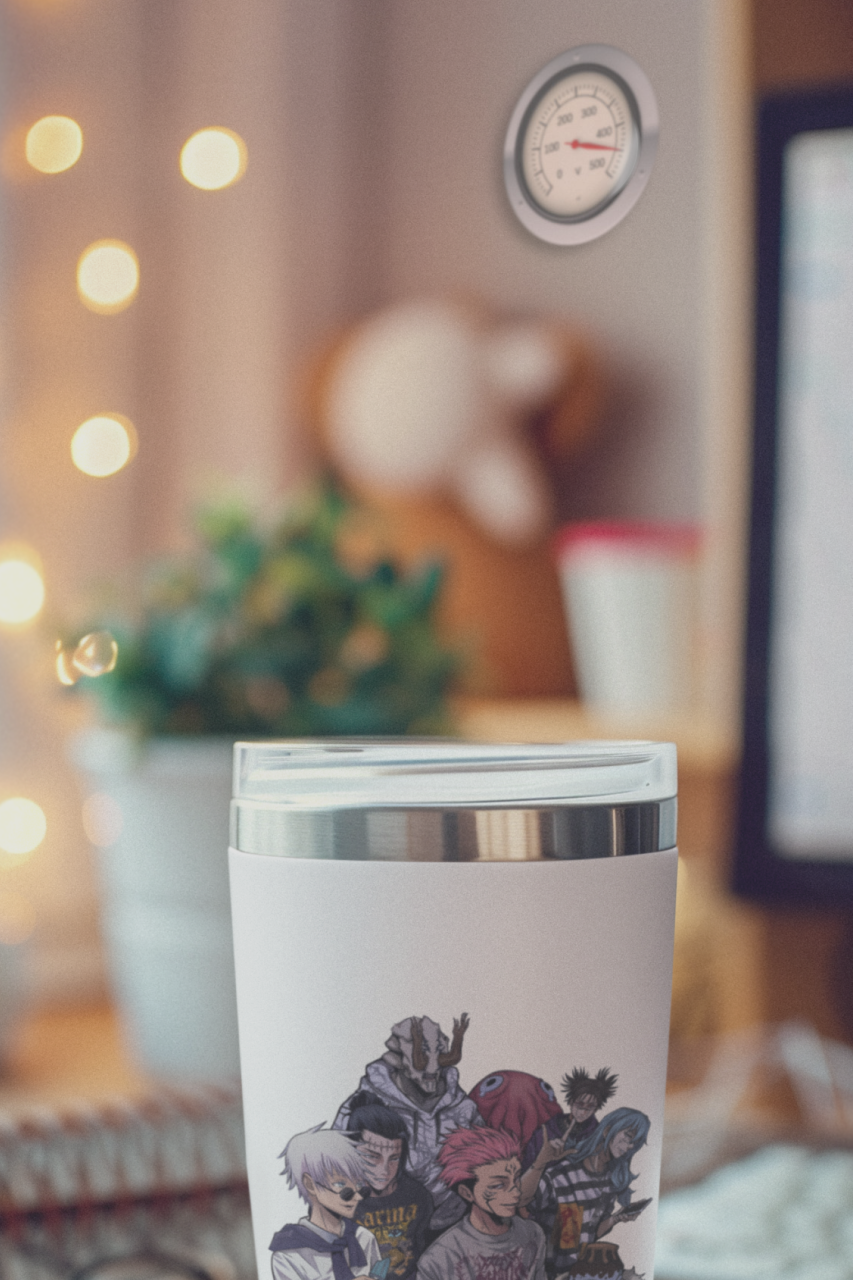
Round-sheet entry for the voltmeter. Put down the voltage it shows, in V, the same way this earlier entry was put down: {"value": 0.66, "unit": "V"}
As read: {"value": 450, "unit": "V"}
